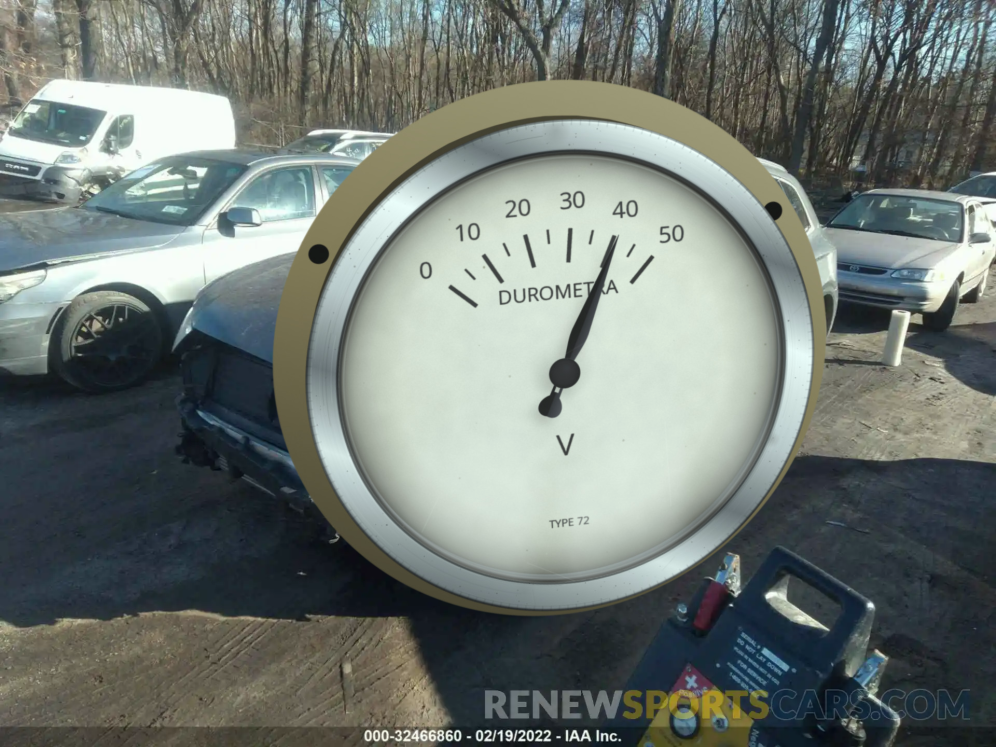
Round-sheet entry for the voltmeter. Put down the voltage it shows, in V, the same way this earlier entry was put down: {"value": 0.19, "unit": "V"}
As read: {"value": 40, "unit": "V"}
